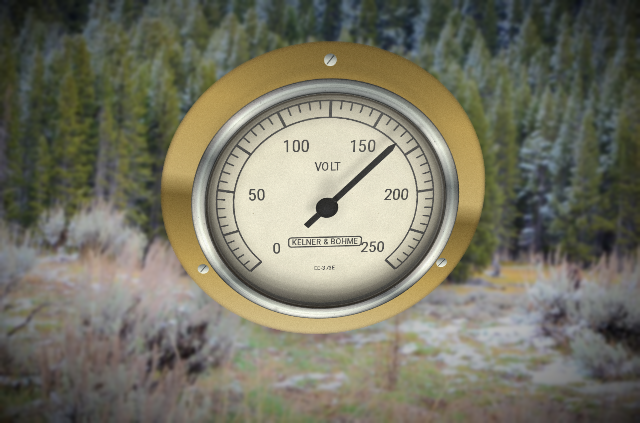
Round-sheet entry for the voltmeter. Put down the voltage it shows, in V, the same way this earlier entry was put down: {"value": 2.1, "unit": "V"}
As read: {"value": 165, "unit": "V"}
